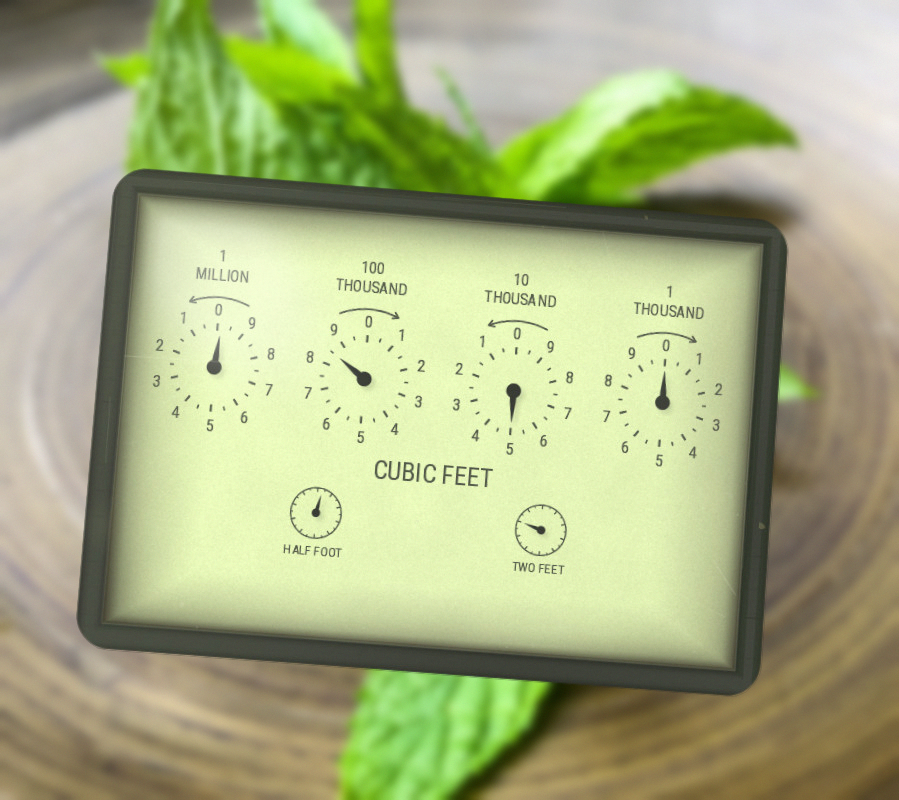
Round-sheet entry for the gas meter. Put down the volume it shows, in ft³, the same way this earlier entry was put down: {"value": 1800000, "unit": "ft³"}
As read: {"value": 985000, "unit": "ft³"}
